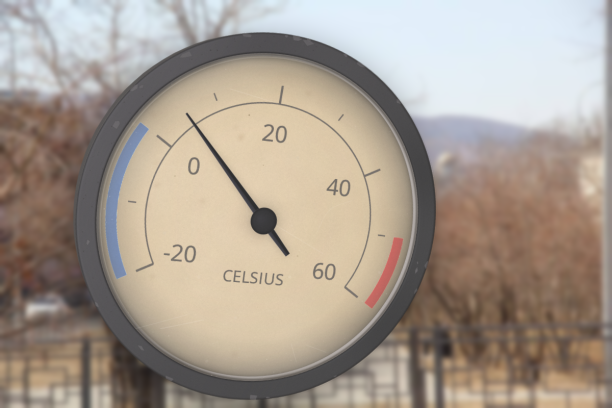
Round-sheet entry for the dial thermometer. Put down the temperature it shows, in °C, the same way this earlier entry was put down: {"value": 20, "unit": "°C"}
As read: {"value": 5, "unit": "°C"}
